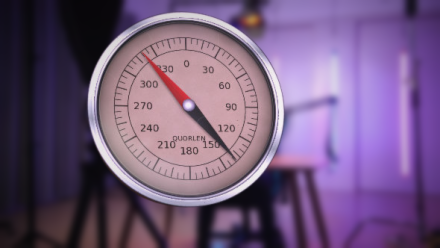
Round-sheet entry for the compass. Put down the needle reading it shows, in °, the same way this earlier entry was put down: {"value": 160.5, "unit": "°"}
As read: {"value": 320, "unit": "°"}
